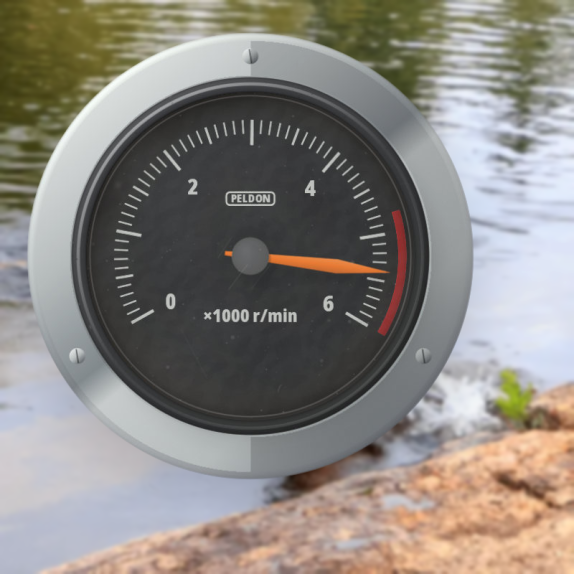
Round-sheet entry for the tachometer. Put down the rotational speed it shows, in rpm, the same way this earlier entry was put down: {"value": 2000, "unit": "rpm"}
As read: {"value": 5400, "unit": "rpm"}
